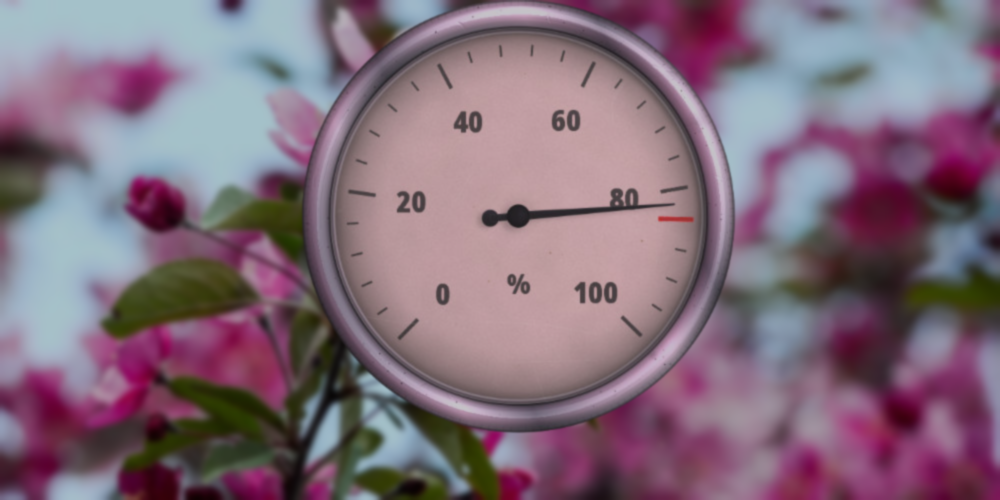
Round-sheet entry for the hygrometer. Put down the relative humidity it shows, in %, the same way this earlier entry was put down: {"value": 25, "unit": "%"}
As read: {"value": 82, "unit": "%"}
